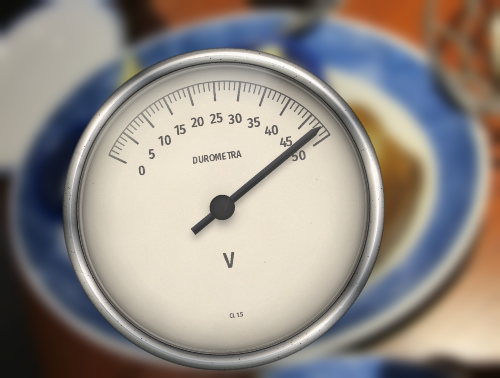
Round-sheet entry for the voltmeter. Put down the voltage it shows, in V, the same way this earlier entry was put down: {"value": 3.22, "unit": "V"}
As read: {"value": 48, "unit": "V"}
